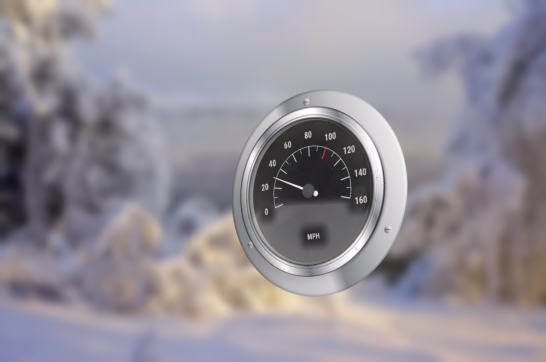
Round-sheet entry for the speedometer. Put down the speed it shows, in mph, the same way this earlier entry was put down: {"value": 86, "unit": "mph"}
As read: {"value": 30, "unit": "mph"}
